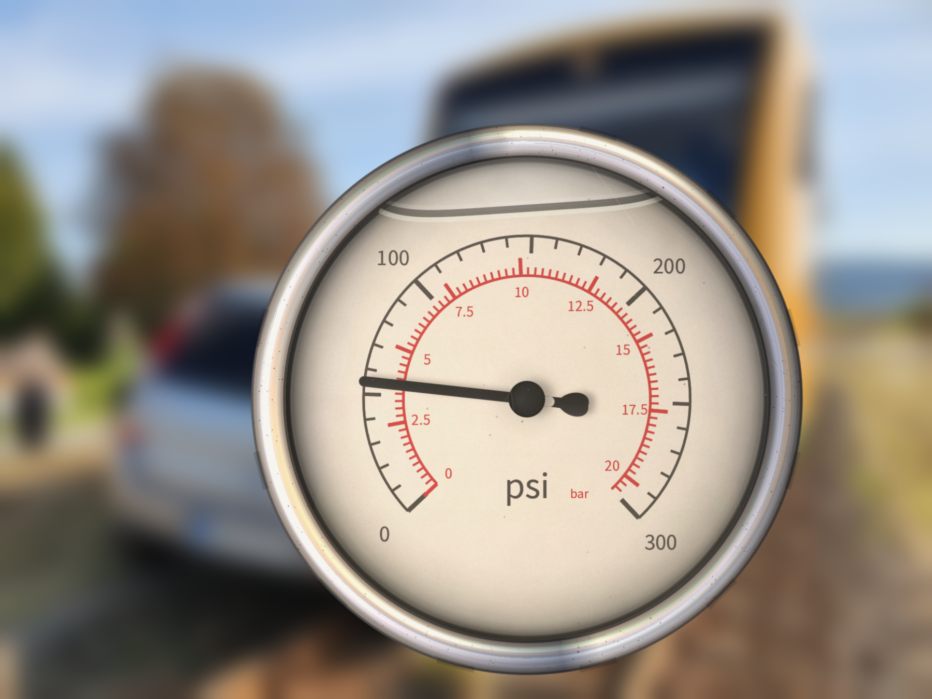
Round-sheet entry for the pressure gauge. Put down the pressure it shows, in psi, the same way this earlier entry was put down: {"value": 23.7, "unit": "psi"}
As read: {"value": 55, "unit": "psi"}
